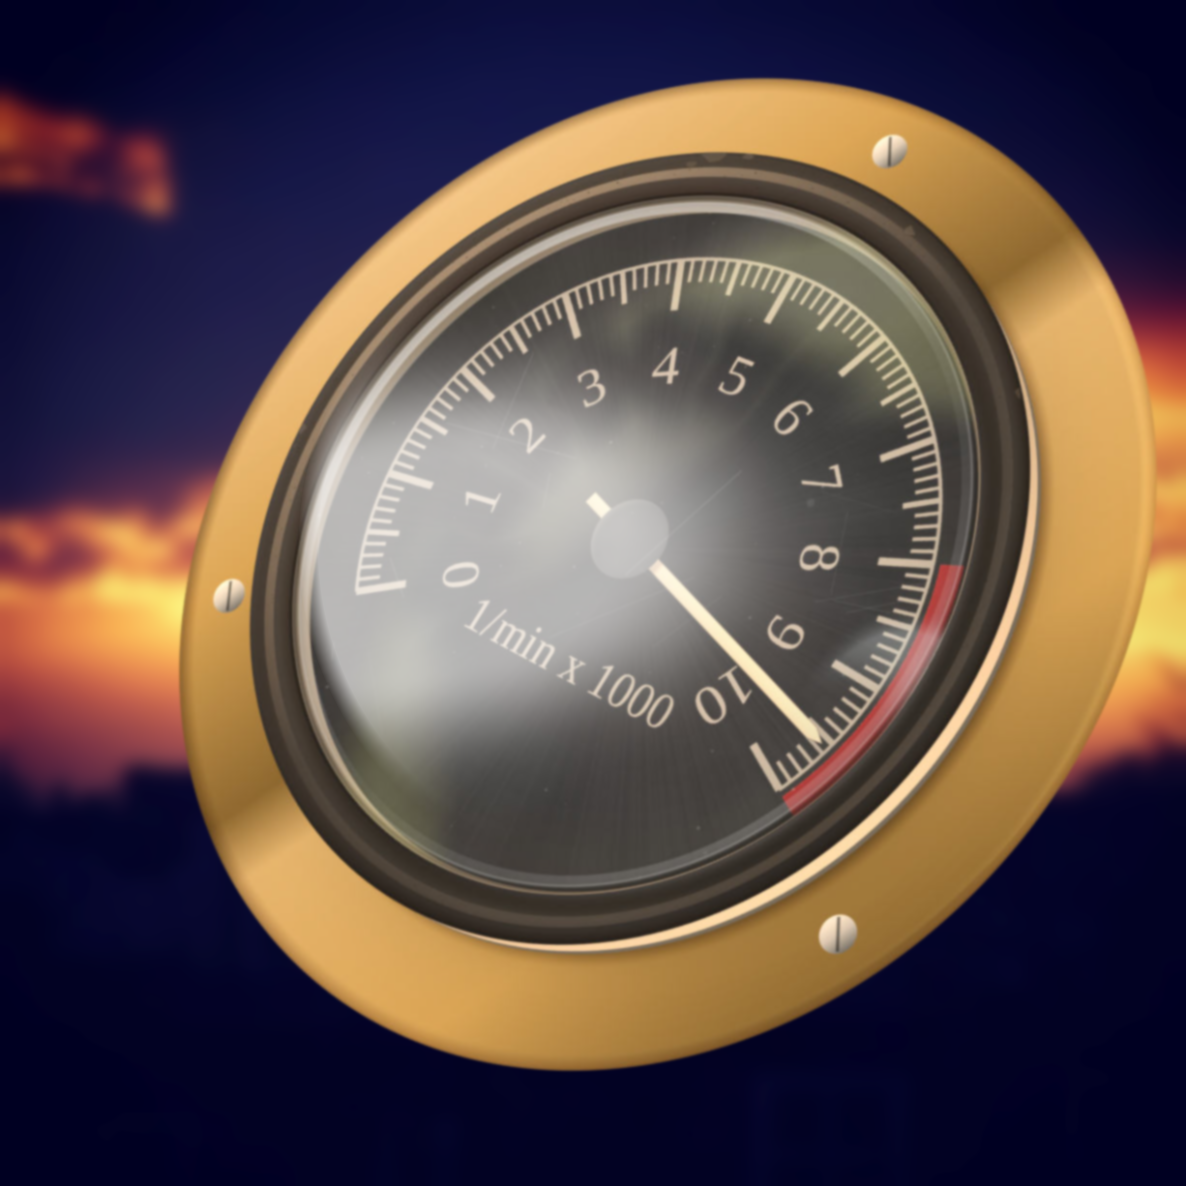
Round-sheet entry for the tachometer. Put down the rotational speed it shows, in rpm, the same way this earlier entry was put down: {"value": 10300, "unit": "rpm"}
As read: {"value": 9550, "unit": "rpm"}
